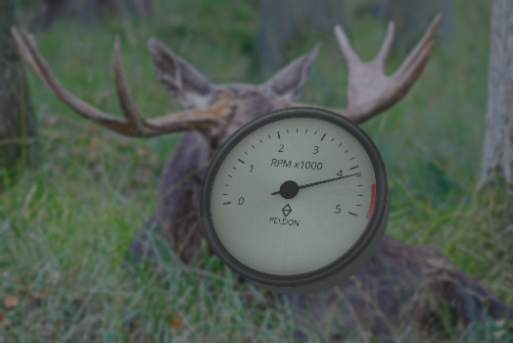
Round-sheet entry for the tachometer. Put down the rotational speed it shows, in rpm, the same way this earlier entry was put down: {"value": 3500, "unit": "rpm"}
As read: {"value": 4200, "unit": "rpm"}
